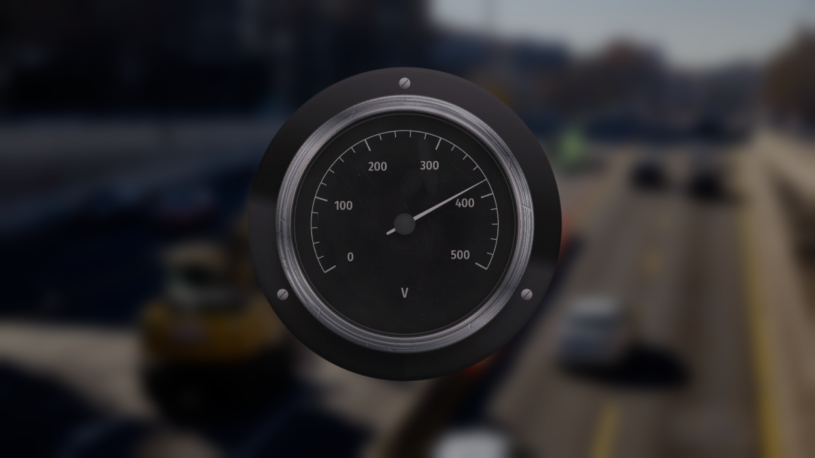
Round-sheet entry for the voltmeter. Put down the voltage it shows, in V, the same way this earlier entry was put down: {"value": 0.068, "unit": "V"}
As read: {"value": 380, "unit": "V"}
